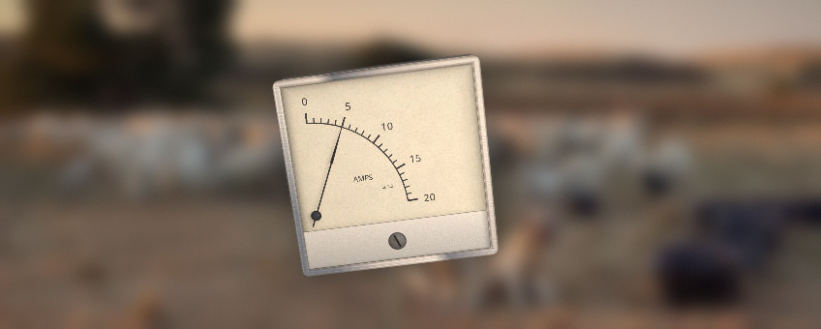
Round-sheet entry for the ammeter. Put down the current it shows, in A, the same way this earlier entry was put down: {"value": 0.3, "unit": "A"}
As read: {"value": 5, "unit": "A"}
